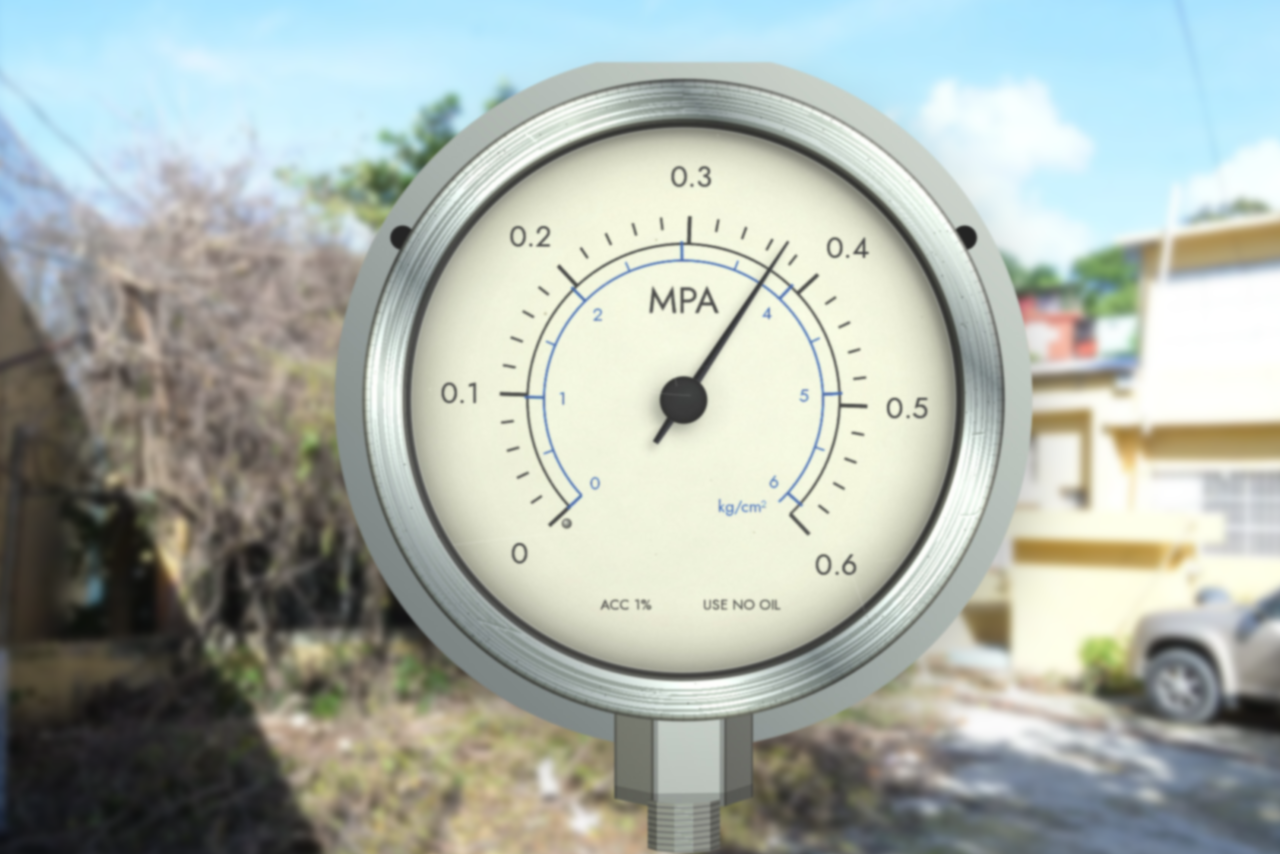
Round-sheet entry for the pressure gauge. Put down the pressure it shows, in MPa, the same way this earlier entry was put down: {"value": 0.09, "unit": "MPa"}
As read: {"value": 0.37, "unit": "MPa"}
